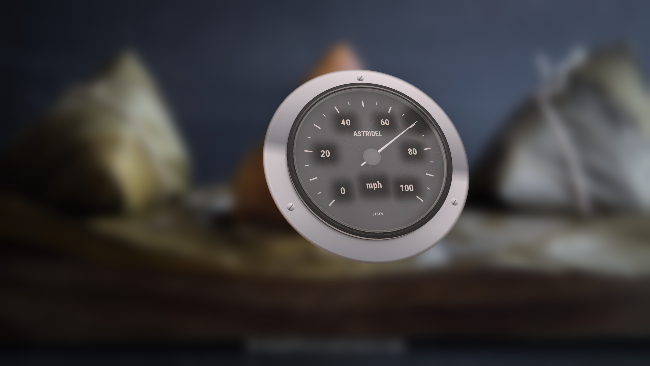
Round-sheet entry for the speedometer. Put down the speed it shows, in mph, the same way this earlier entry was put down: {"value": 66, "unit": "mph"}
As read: {"value": 70, "unit": "mph"}
